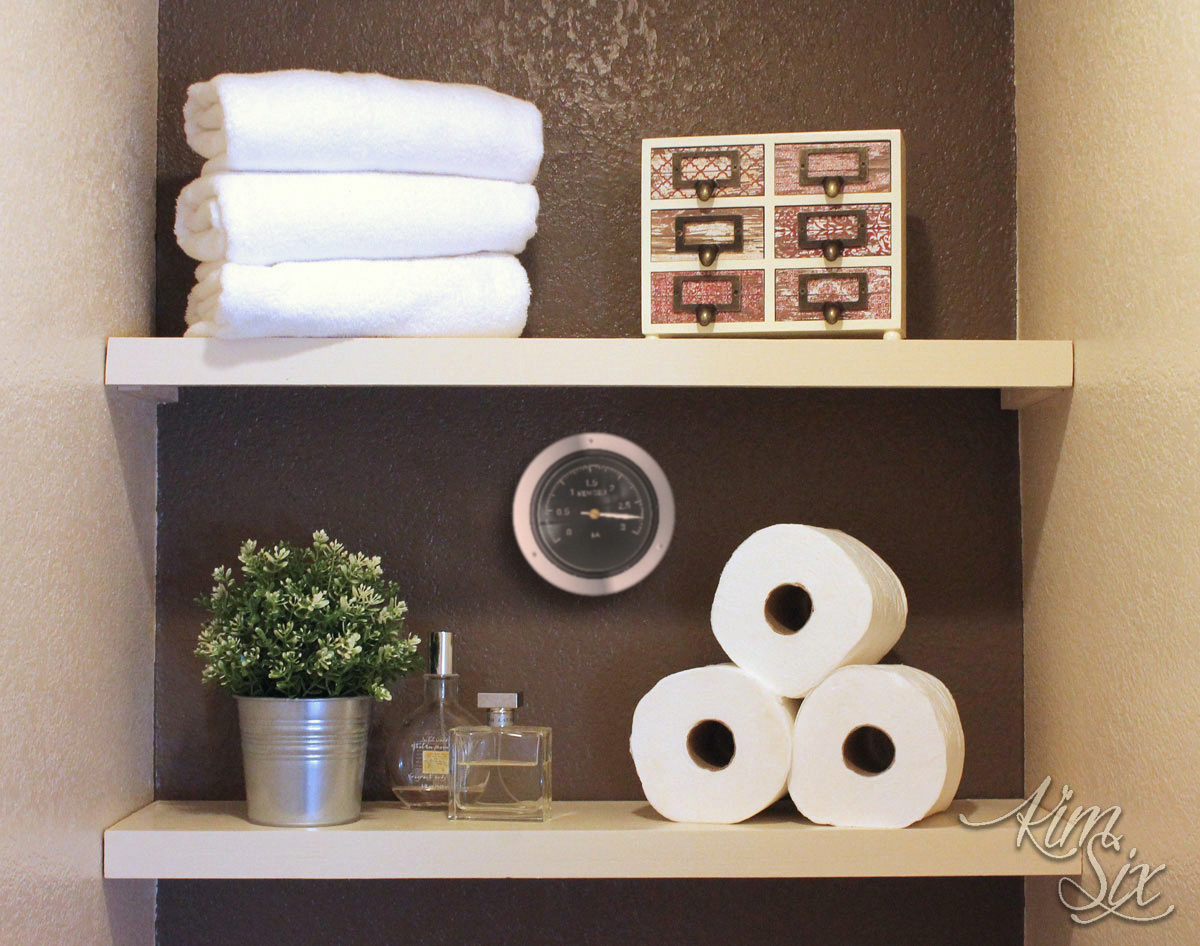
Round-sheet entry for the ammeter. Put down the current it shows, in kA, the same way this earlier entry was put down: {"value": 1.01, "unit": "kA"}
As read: {"value": 2.75, "unit": "kA"}
